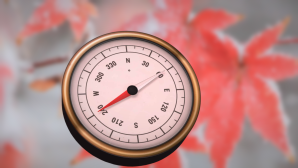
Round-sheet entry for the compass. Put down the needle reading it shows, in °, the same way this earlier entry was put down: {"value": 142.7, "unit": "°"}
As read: {"value": 240, "unit": "°"}
